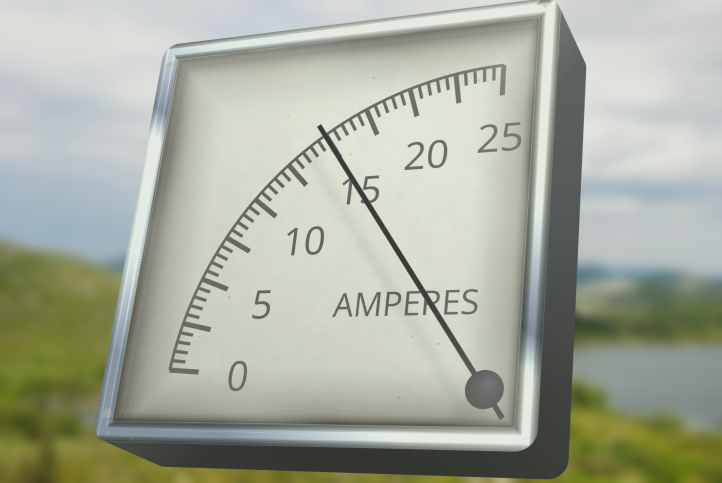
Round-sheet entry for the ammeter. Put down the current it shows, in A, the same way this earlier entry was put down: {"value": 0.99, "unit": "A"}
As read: {"value": 15, "unit": "A"}
